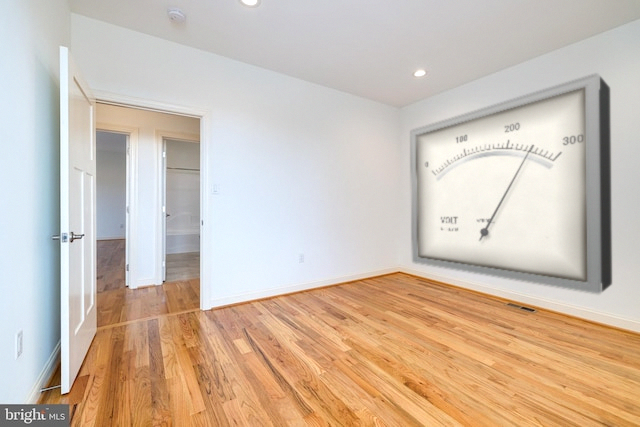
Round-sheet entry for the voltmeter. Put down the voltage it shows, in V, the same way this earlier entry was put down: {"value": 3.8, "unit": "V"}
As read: {"value": 250, "unit": "V"}
